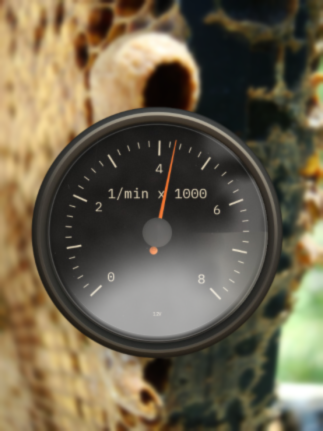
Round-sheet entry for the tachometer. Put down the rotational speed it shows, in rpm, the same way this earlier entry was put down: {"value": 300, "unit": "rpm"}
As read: {"value": 4300, "unit": "rpm"}
